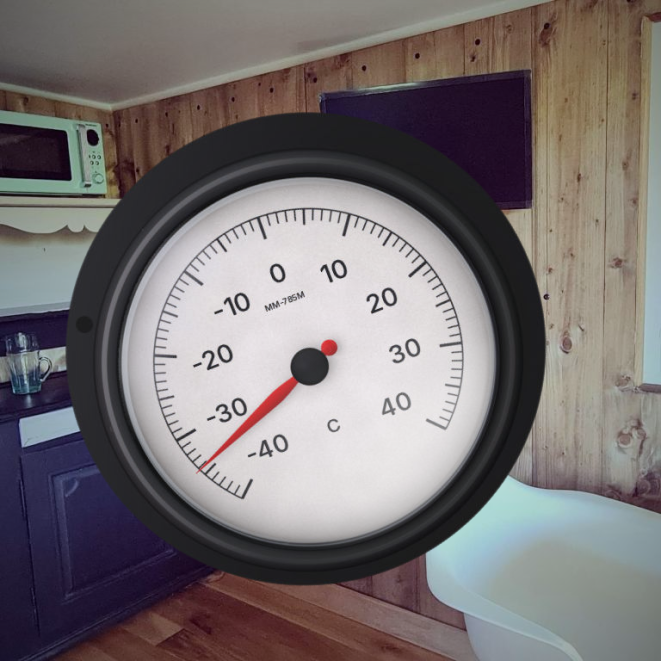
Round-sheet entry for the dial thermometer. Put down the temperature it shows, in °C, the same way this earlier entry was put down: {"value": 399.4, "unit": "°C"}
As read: {"value": -34, "unit": "°C"}
